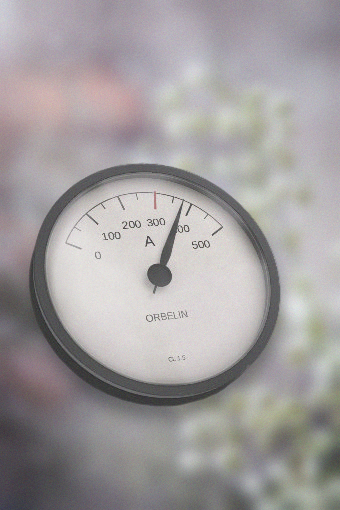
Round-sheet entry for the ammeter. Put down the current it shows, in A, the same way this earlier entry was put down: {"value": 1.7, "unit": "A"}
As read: {"value": 375, "unit": "A"}
